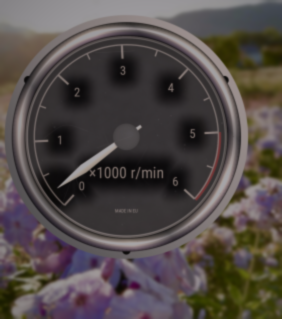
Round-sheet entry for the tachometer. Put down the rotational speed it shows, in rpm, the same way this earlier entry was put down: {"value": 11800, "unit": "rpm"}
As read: {"value": 250, "unit": "rpm"}
